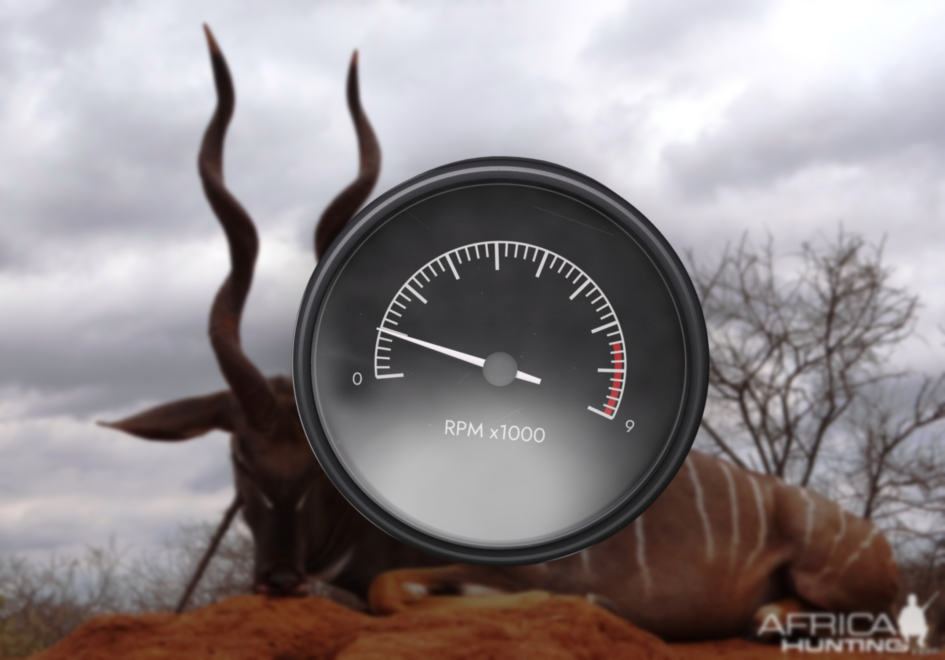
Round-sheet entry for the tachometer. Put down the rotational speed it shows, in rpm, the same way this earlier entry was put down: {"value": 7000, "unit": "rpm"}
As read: {"value": 1000, "unit": "rpm"}
